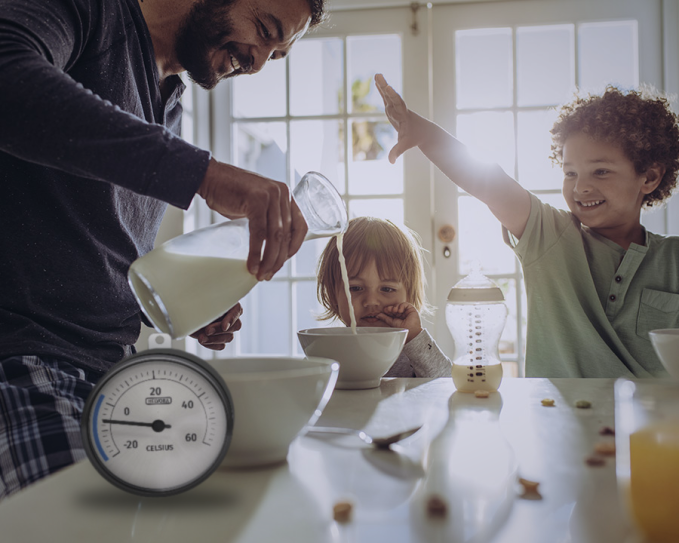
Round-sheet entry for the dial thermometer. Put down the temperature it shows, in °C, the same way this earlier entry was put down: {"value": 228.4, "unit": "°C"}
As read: {"value": -6, "unit": "°C"}
